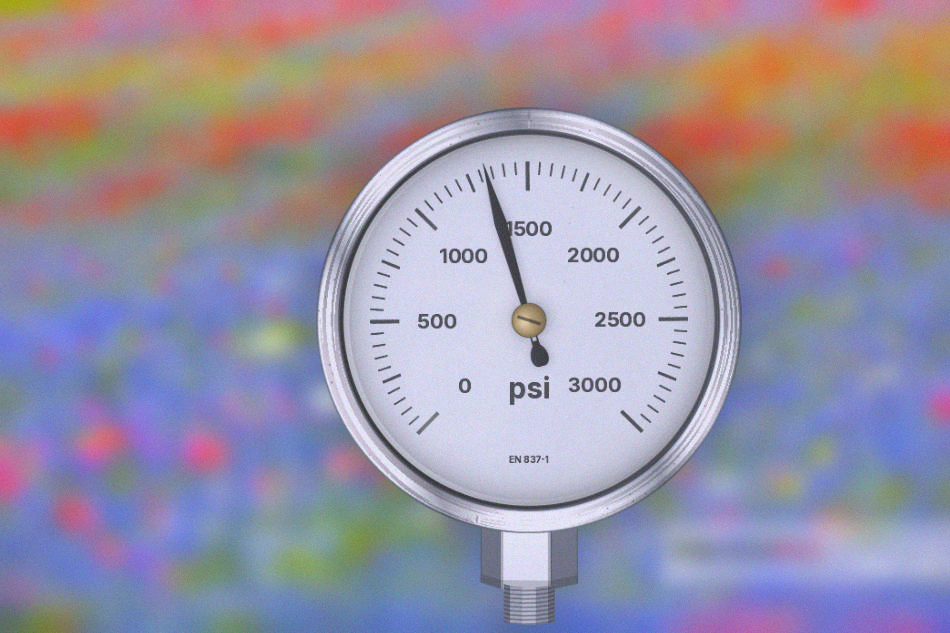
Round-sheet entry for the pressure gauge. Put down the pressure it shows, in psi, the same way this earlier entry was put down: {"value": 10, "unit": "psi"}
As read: {"value": 1325, "unit": "psi"}
